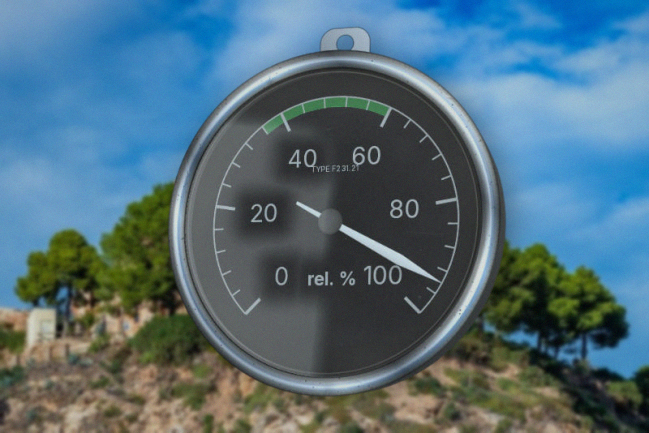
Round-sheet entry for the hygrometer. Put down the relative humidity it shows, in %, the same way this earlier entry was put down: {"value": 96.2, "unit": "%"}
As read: {"value": 94, "unit": "%"}
